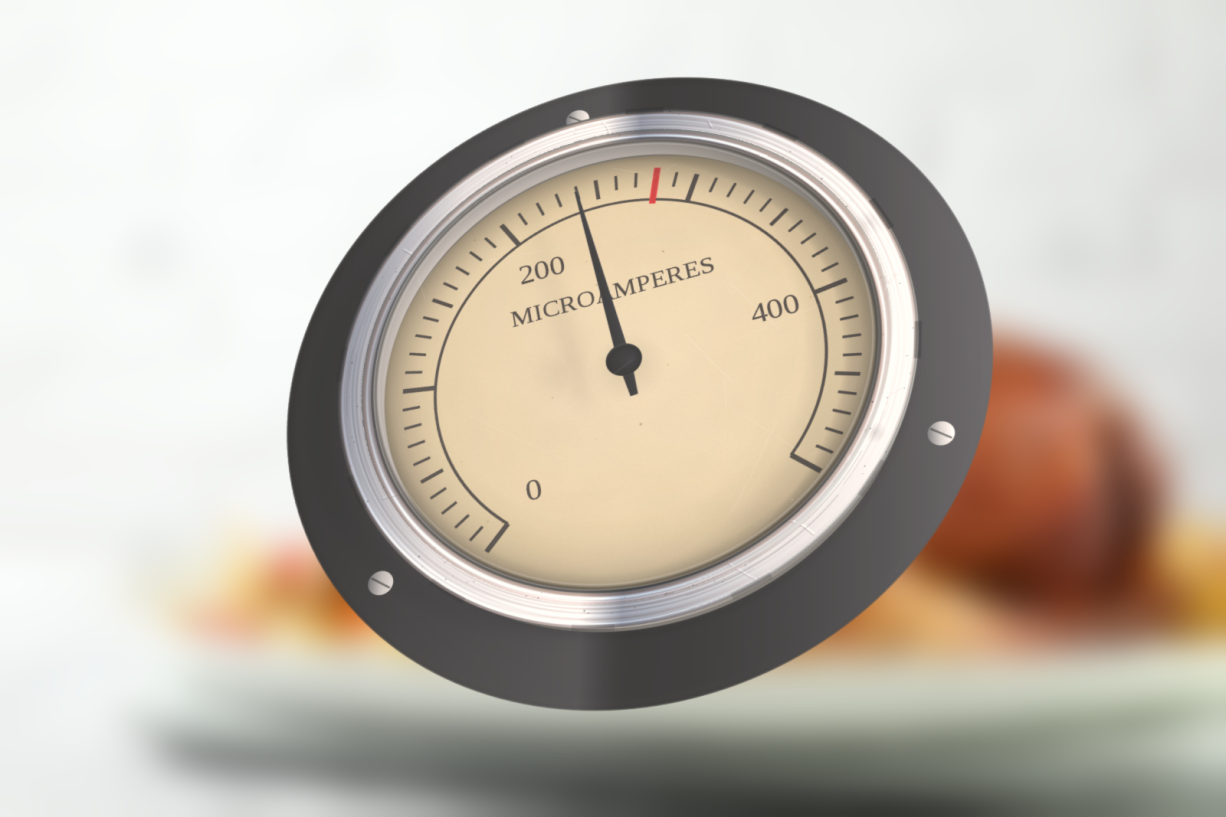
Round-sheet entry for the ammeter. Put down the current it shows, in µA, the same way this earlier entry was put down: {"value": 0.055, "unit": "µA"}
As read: {"value": 240, "unit": "µA"}
